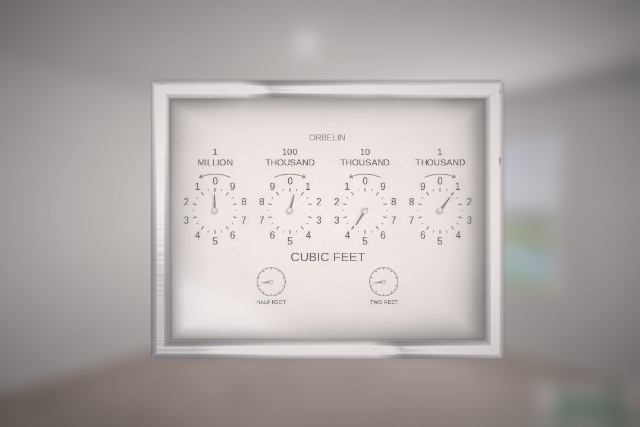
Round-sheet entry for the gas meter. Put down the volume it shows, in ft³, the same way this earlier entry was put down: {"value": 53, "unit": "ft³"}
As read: {"value": 4100, "unit": "ft³"}
